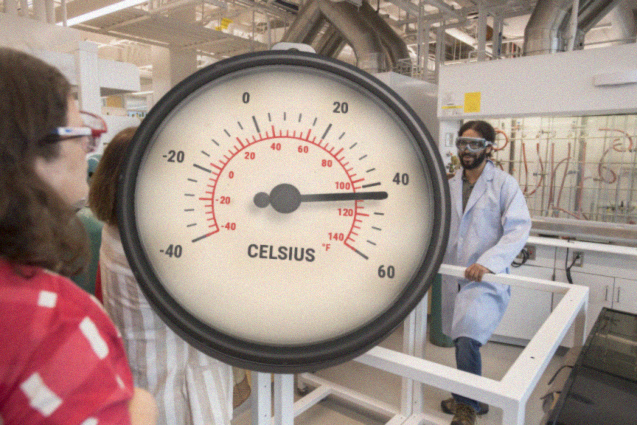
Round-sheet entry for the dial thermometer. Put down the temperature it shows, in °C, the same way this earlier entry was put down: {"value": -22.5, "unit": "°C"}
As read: {"value": 44, "unit": "°C"}
